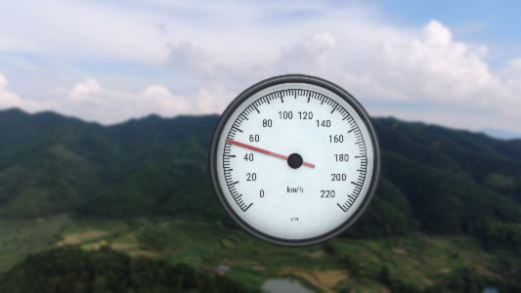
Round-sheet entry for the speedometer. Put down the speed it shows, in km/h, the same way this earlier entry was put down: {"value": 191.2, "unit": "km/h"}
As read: {"value": 50, "unit": "km/h"}
